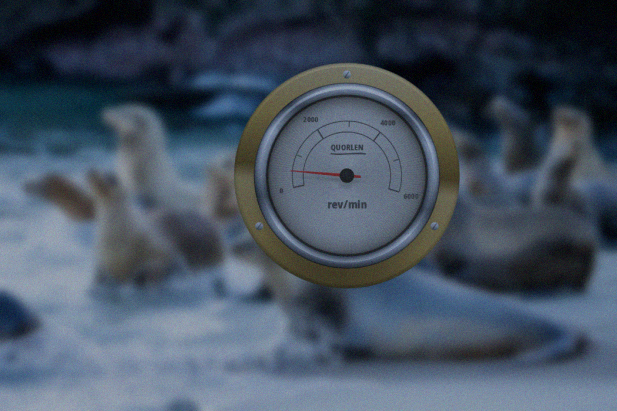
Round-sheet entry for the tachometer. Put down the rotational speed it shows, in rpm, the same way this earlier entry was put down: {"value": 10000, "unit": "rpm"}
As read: {"value": 500, "unit": "rpm"}
